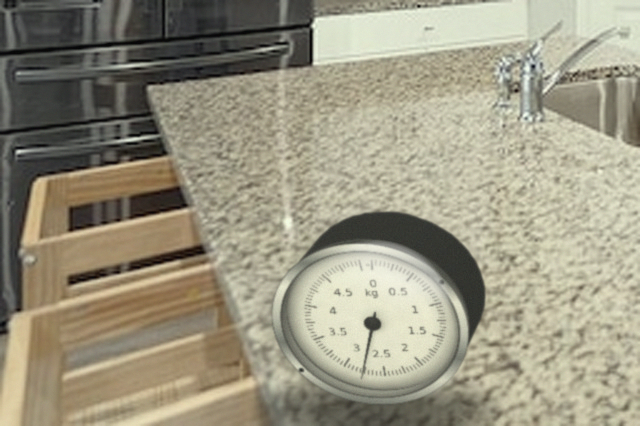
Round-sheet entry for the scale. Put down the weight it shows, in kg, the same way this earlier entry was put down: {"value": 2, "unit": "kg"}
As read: {"value": 2.75, "unit": "kg"}
